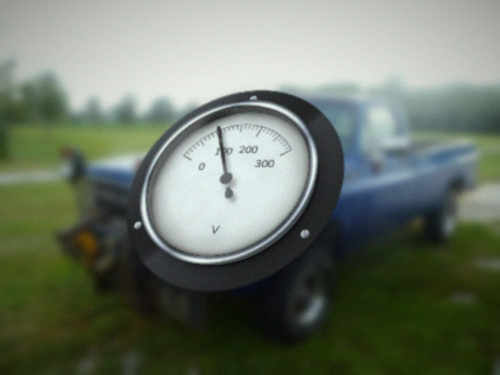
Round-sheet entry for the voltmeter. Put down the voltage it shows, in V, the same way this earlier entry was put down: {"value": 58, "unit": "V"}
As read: {"value": 100, "unit": "V"}
